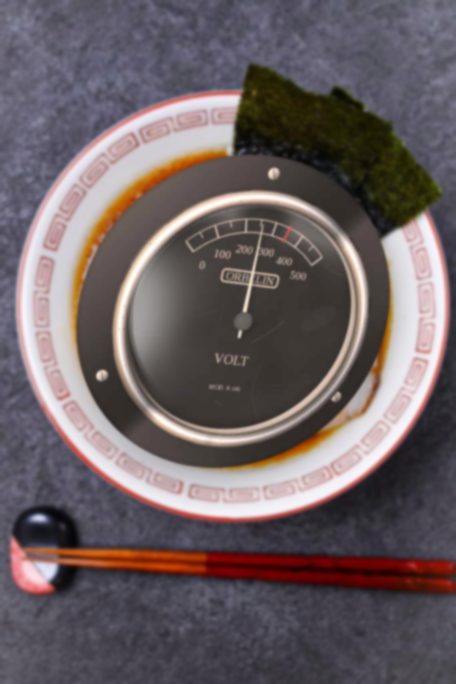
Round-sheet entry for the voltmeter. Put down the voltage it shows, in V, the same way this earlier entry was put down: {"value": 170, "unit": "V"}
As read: {"value": 250, "unit": "V"}
